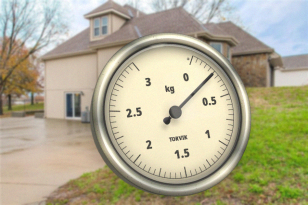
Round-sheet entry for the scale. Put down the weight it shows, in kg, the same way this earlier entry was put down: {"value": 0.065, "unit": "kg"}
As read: {"value": 0.25, "unit": "kg"}
